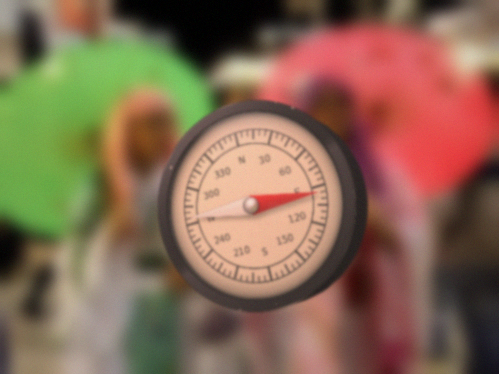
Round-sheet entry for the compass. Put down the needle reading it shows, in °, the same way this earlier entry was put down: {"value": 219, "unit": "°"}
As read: {"value": 95, "unit": "°"}
